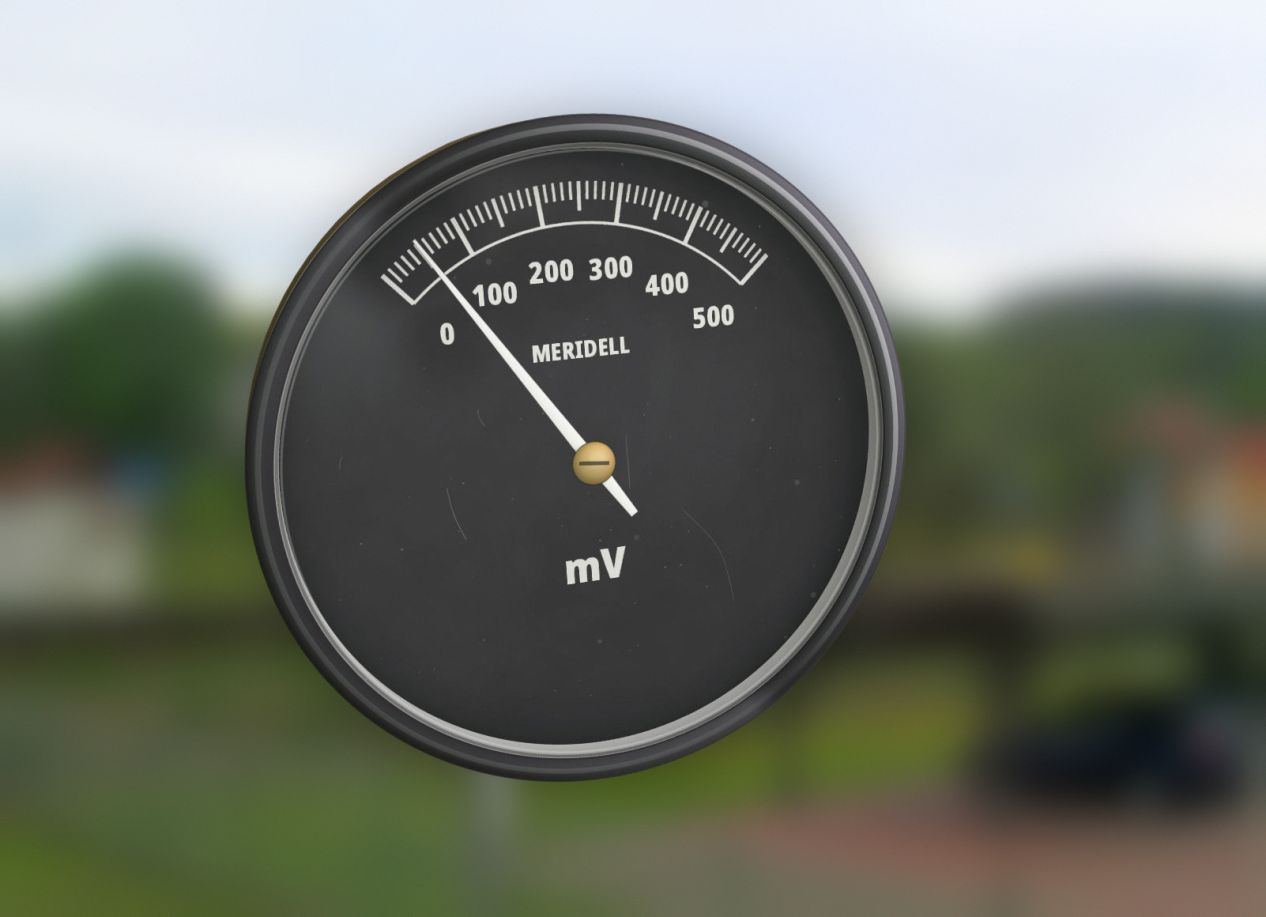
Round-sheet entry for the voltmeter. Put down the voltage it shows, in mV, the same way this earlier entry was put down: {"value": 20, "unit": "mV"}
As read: {"value": 50, "unit": "mV"}
